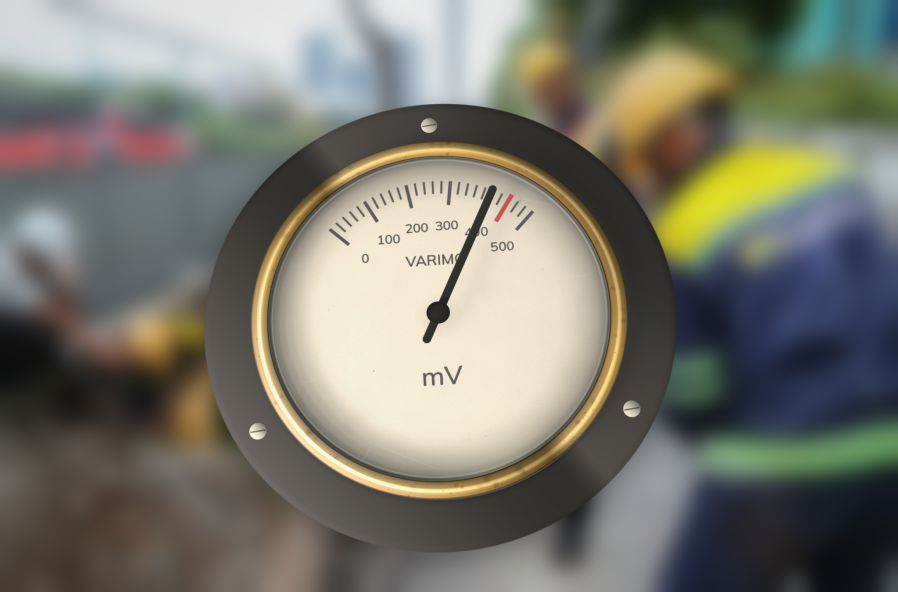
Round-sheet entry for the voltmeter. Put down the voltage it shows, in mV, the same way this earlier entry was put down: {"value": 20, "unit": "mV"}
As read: {"value": 400, "unit": "mV"}
